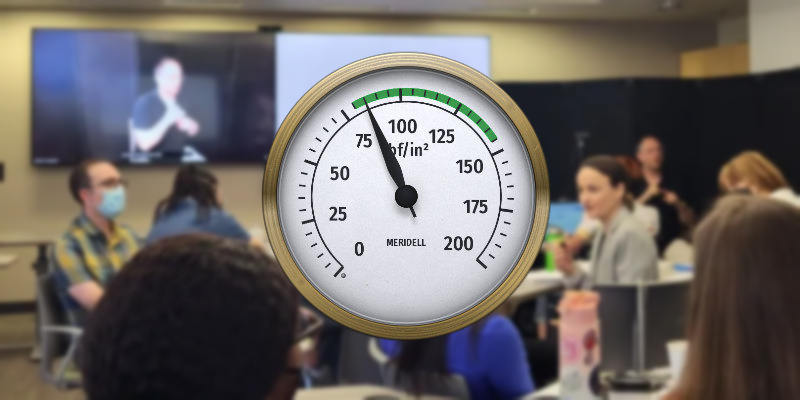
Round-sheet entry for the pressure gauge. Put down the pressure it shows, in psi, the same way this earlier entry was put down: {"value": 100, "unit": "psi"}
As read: {"value": 85, "unit": "psi"}
